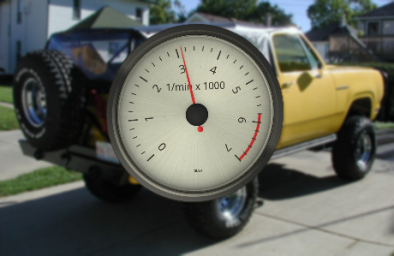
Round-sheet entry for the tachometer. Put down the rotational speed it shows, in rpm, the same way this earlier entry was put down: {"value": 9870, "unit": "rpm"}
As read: {"value": 3100, "unit": "rpm"}
